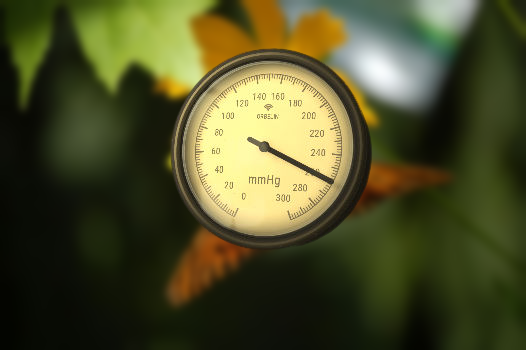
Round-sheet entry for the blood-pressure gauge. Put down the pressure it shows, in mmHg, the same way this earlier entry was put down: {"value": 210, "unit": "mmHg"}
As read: {"value": 260, "unit": "mmHg"}
